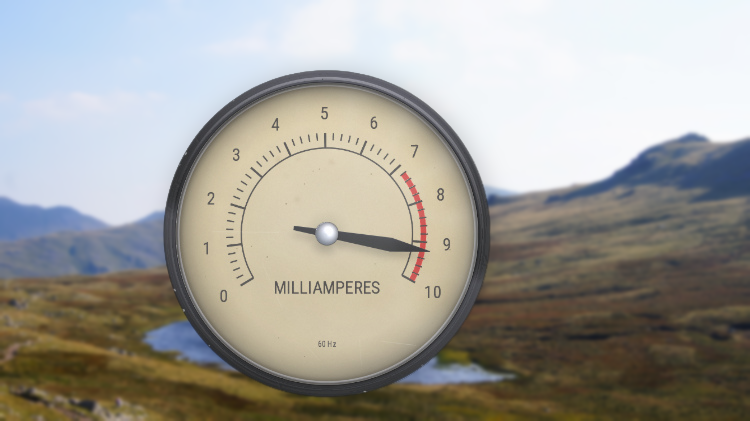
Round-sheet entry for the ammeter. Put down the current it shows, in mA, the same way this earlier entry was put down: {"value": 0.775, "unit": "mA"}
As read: {"value": 9.2, "unit": "mA"}
